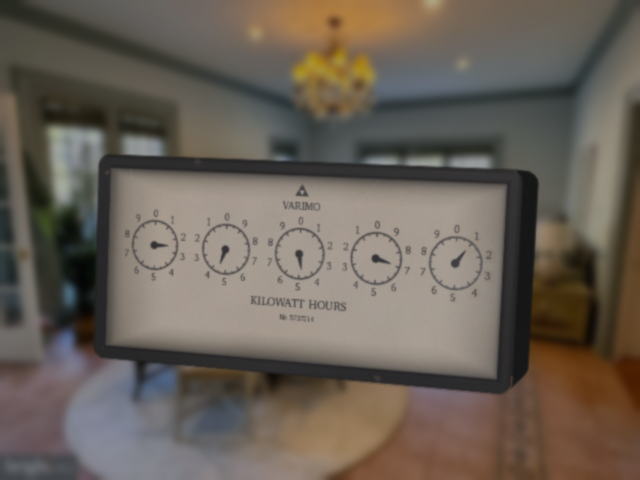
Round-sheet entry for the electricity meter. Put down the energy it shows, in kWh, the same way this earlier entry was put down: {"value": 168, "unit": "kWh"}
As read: {"value": 24471, "unit": "kWh"}
